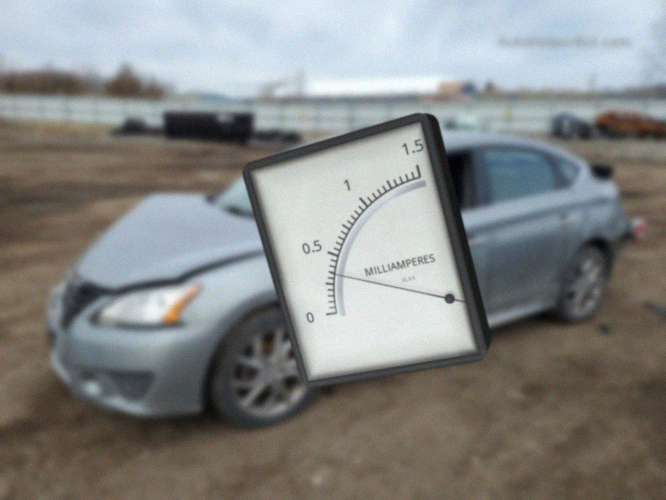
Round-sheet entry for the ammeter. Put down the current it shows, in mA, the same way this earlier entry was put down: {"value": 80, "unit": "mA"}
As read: {"value": 0.35, "unit": "mA"}
